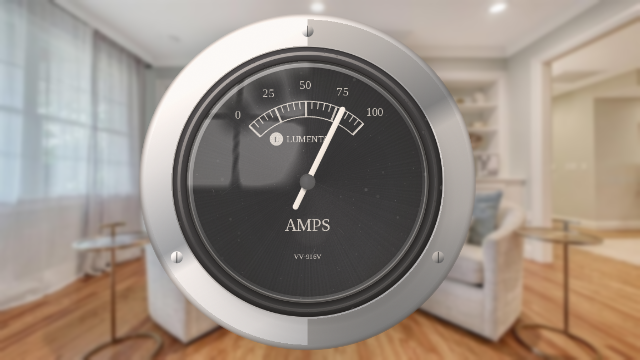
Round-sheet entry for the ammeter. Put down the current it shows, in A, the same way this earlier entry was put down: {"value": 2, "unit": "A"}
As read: {"value": 80, "unit": "A"}
